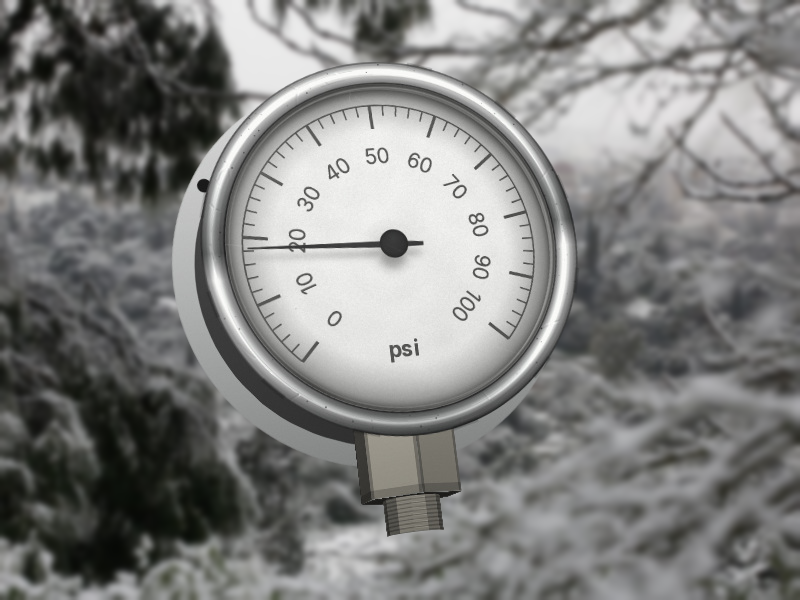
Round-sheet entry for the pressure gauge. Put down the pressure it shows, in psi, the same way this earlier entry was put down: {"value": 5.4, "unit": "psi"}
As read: {"value": 18, "unit": "psi"}
